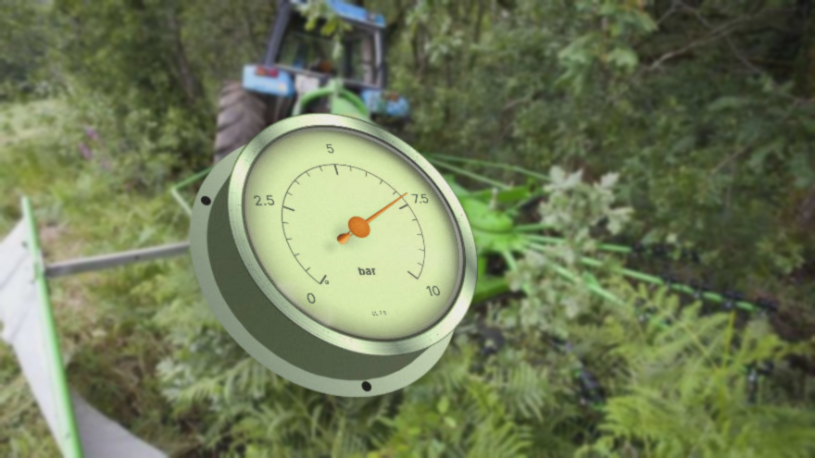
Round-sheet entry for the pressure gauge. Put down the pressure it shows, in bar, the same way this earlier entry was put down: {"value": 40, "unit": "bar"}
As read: {"value": 7.25, "unit": "bar"}
